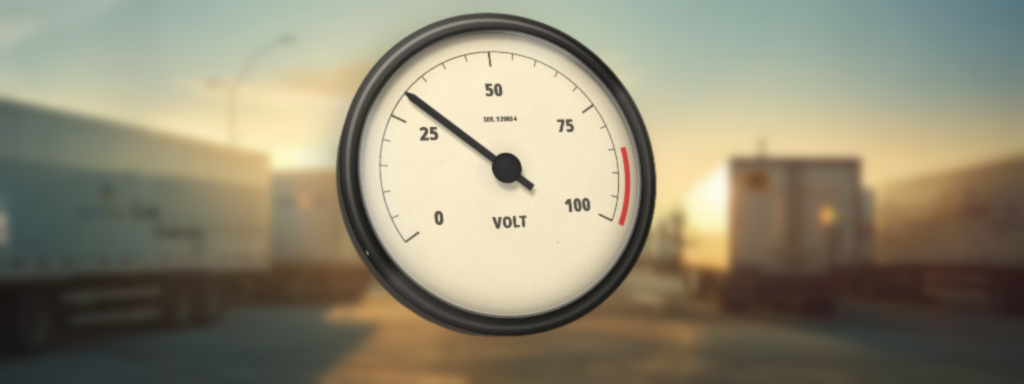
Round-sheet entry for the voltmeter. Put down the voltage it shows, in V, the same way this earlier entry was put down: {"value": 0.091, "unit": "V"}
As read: {"value": 30, "unit": "V"}
